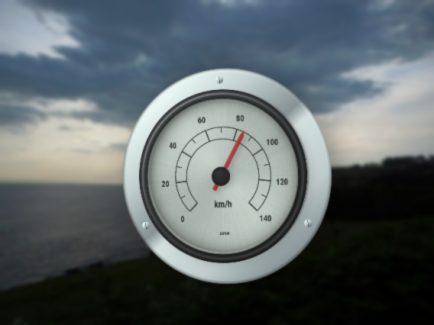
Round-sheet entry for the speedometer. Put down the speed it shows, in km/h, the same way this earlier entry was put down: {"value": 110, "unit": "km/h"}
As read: {"value": 85, "unit": "km/h"}
